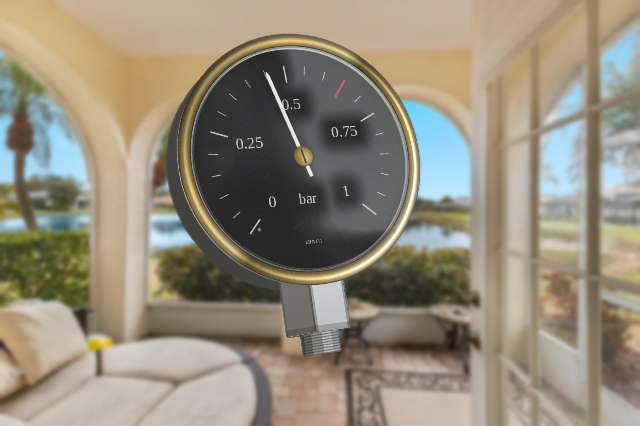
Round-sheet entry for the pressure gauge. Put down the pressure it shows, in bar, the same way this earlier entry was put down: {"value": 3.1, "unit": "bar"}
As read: {"value": 0.45, "unit": "bar"}
